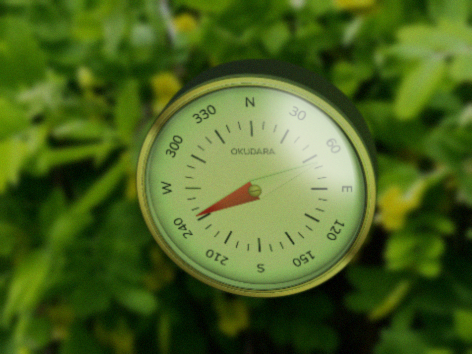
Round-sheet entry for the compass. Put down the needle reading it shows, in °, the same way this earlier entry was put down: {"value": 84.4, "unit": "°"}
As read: {"value": 245, "unit": "°"}
